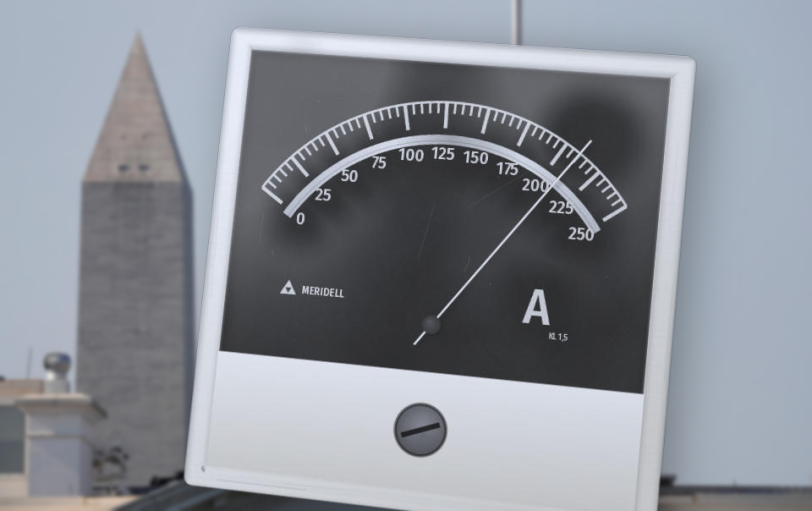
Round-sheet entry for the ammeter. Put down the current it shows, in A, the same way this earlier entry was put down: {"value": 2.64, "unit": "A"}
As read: {"value": 210, "unit": "A"}
